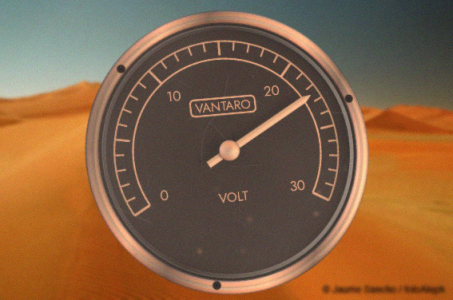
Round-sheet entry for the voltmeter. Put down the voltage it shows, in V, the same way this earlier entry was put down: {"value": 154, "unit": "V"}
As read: {"value": 22.5, "unit": "V"}
